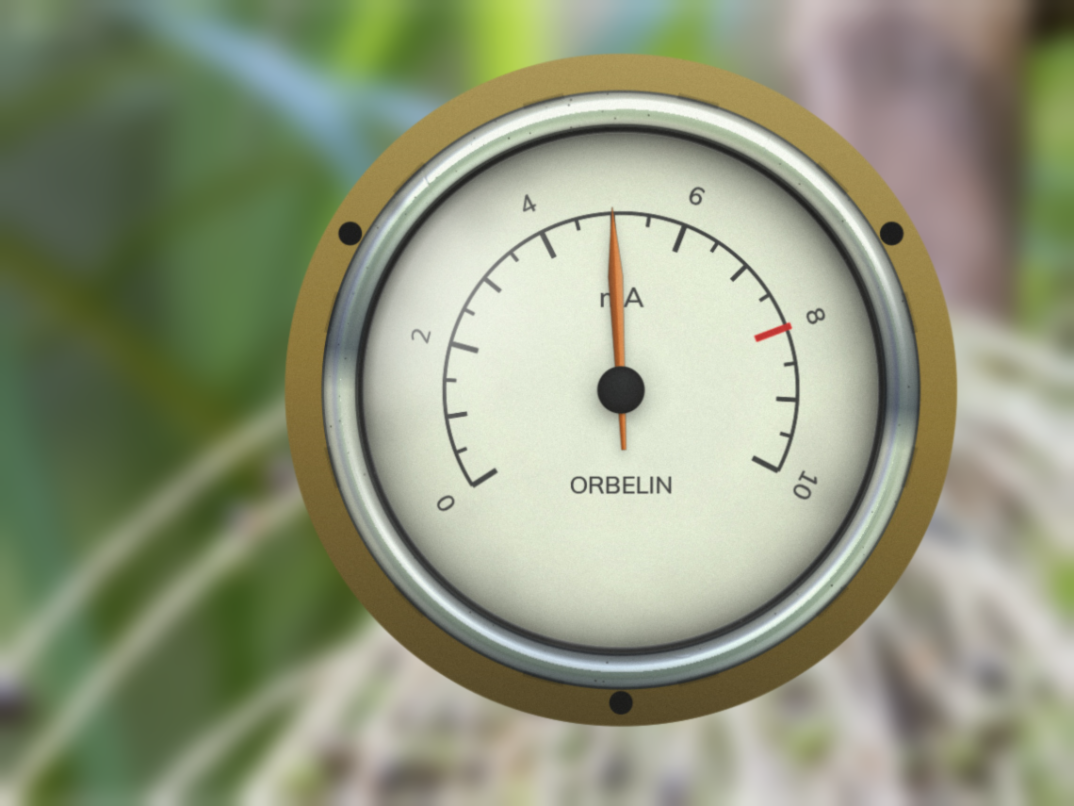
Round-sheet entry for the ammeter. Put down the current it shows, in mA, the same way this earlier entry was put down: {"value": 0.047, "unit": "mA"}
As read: {"value": 5, "unit": "mA"}
